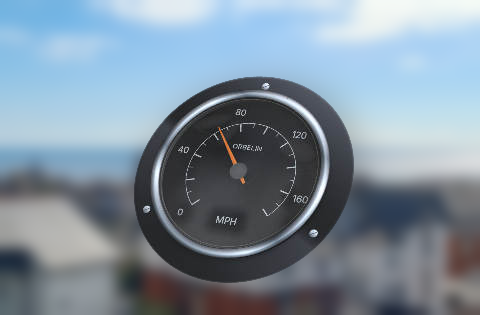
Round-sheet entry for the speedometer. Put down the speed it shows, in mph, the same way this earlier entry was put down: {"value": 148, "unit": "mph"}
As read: {"value": 65, "unit": "mph"}
